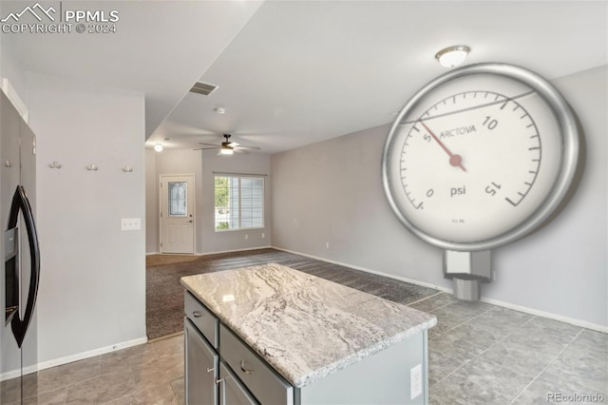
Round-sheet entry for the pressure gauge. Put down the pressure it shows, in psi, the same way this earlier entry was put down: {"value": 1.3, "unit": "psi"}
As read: {"value": 5.5, "unit": "psi"}
